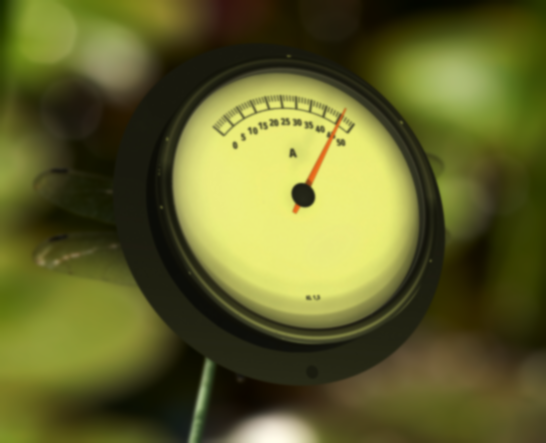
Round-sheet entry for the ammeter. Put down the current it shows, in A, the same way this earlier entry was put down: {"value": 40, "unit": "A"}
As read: {"value": 45, "unit": "A"}
